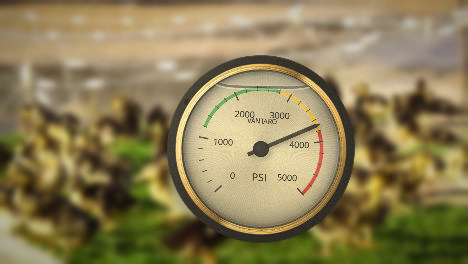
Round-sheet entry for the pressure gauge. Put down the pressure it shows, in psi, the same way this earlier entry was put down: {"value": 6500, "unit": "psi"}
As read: {"value": 3700, "unit": "psi"}
